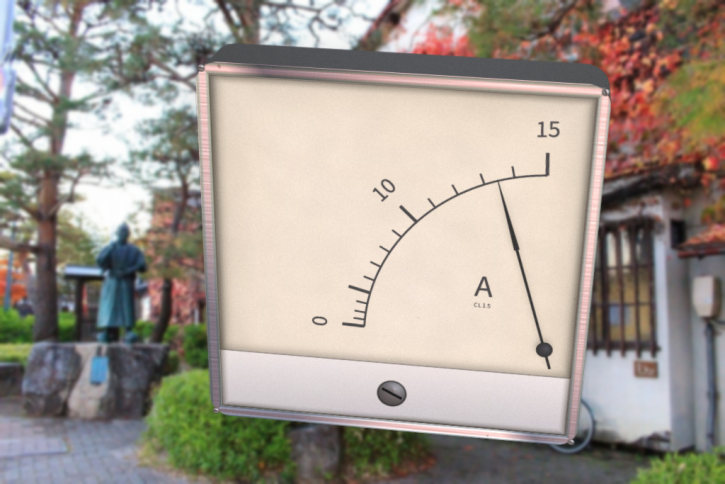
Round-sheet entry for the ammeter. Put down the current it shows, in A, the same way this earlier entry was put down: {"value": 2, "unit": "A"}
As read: {"value": 13.5, "unit": "A"}
